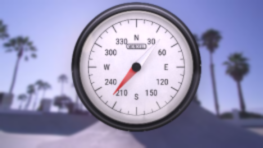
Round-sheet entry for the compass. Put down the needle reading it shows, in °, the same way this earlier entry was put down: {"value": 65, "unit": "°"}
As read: {"value": 220, "unit": "°"}
